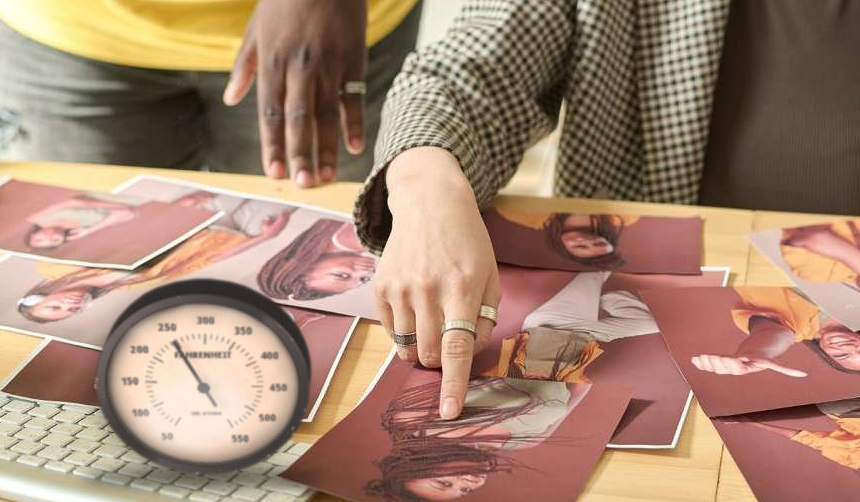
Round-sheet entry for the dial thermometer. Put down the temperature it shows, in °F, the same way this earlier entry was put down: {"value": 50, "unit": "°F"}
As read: {"value": 250, "unit": "°F"}
